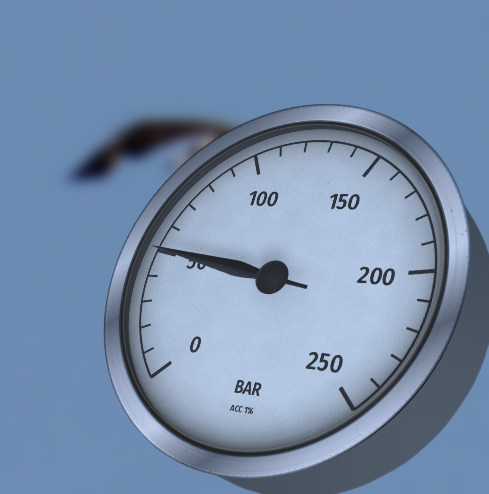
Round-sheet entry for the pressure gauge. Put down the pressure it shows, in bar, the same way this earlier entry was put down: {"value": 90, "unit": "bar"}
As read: {"value": 50, "unit": "bar"}
